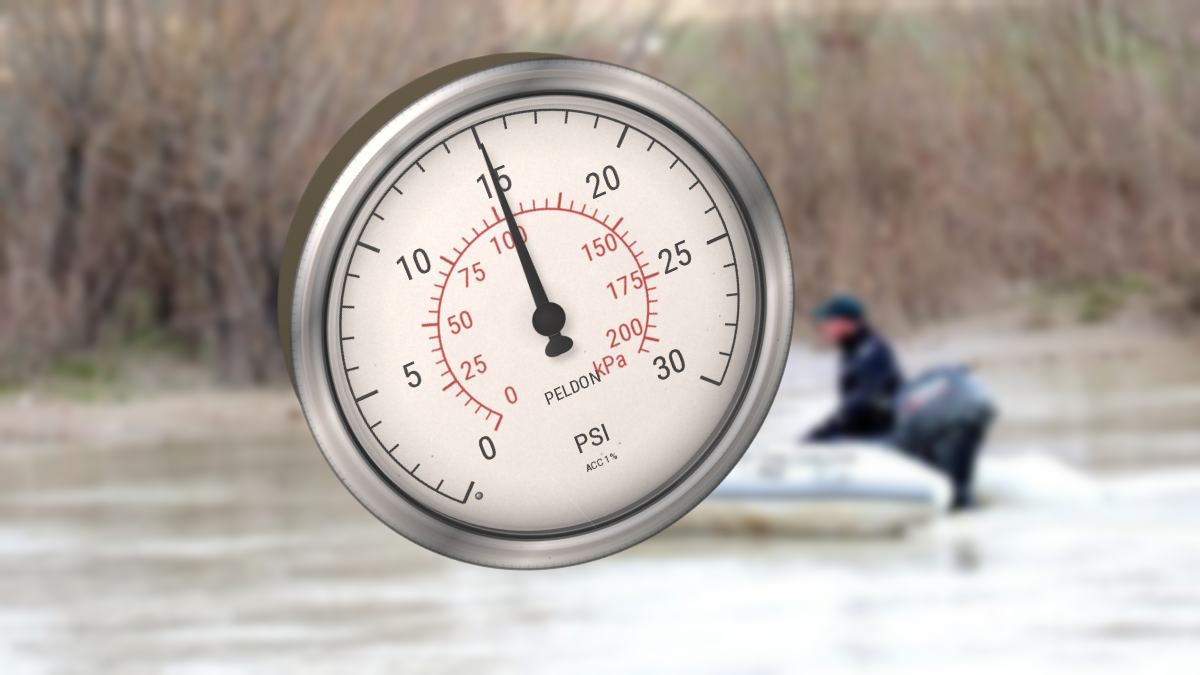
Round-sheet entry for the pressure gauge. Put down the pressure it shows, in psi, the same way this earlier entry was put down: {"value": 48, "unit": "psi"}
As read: {"value": 15, "unit": "psi"}
